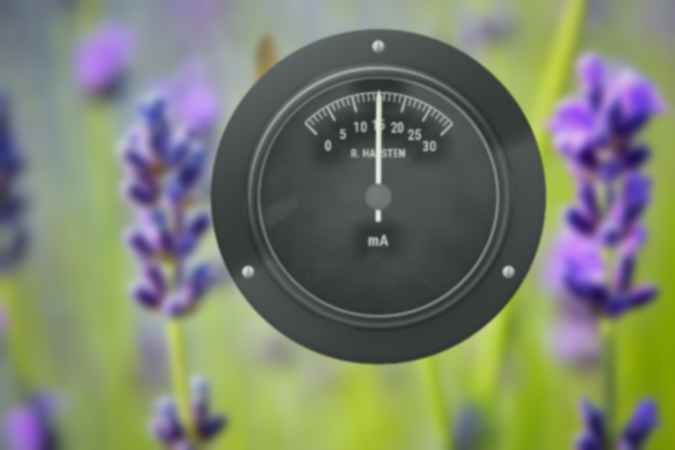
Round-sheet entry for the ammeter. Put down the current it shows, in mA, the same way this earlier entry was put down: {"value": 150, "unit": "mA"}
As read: {"value": 15, "unit": "mA"}
